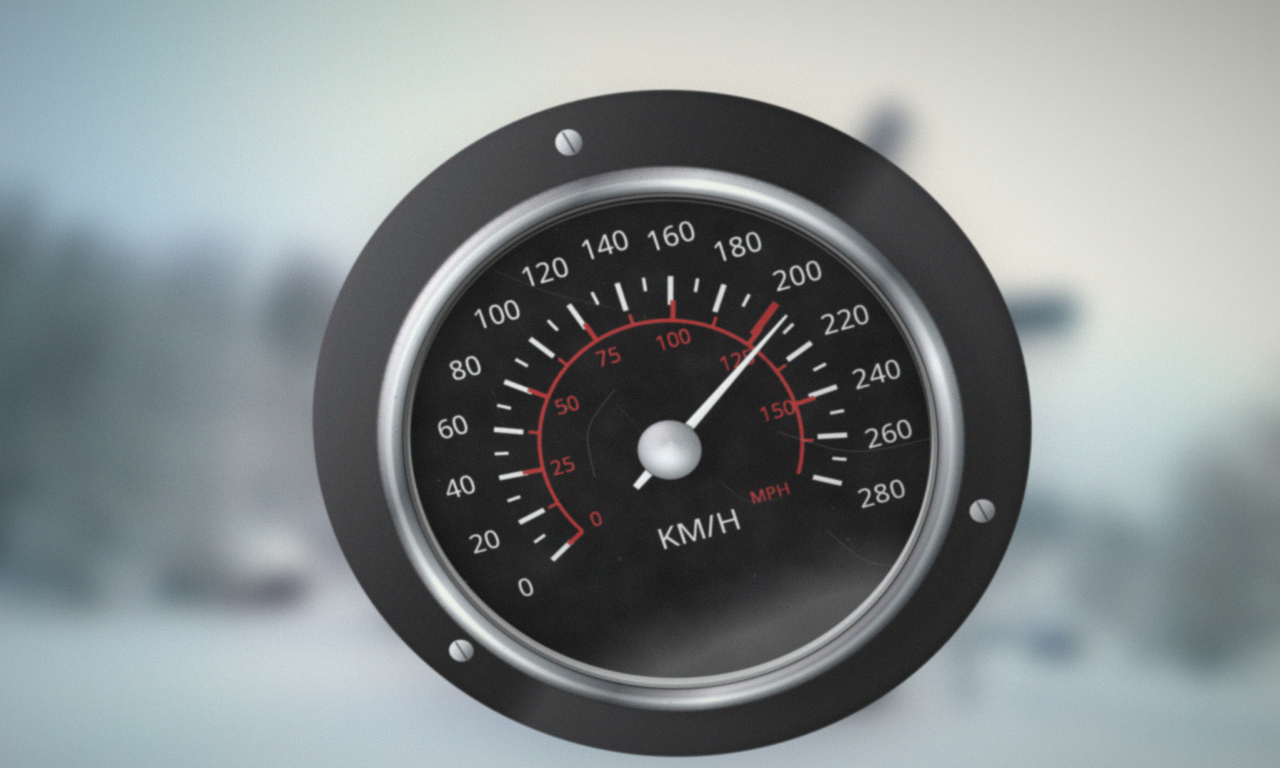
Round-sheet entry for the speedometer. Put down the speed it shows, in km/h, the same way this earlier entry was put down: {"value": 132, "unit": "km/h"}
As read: {"value": 205, "unit": "km/h"}
